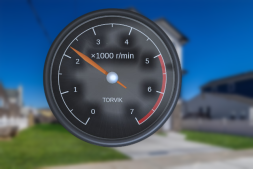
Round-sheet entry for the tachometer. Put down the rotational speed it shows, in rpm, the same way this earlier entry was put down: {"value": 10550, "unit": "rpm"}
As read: {"value": 2250, "unit": "rpm"}
